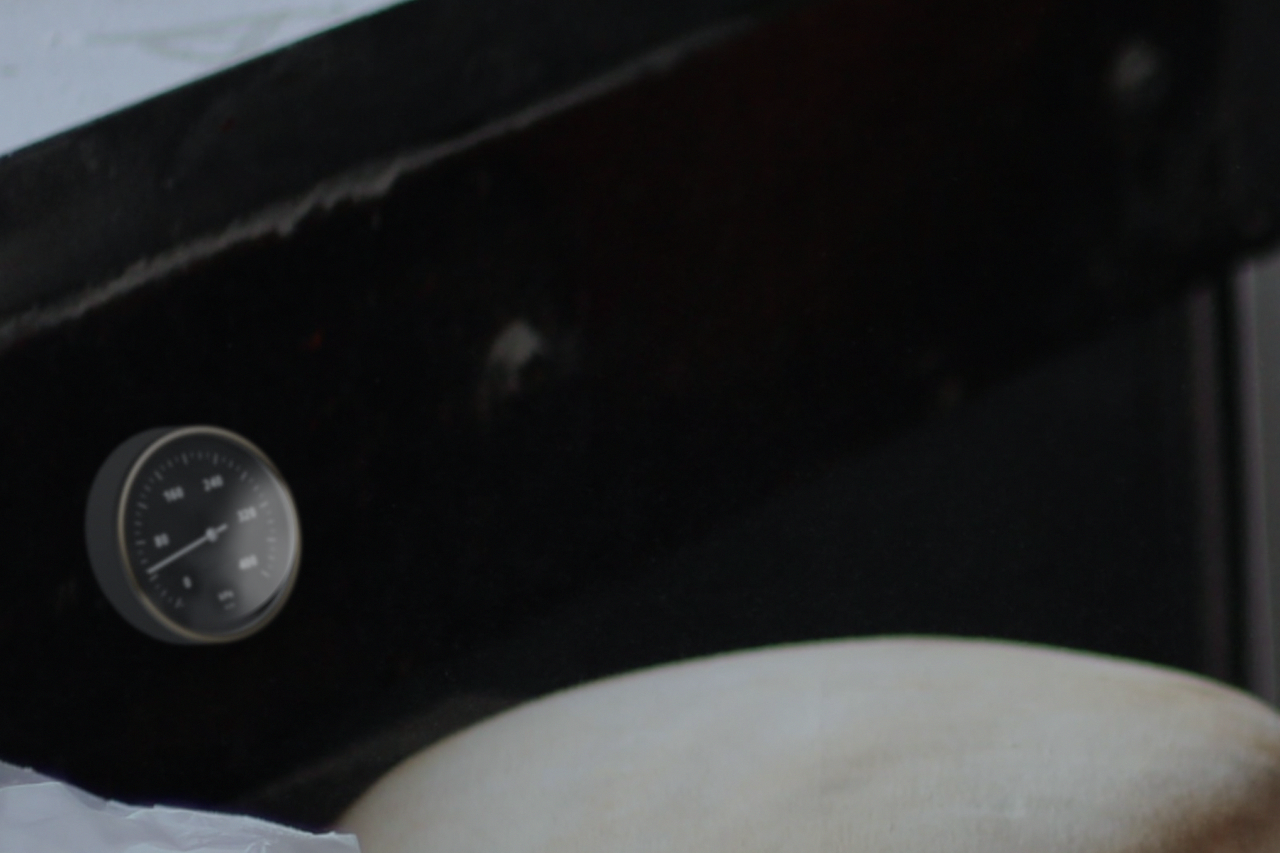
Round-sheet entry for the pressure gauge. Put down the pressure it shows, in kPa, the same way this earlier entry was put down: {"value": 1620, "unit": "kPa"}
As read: {"value": 50, "unit": "kPa"}
